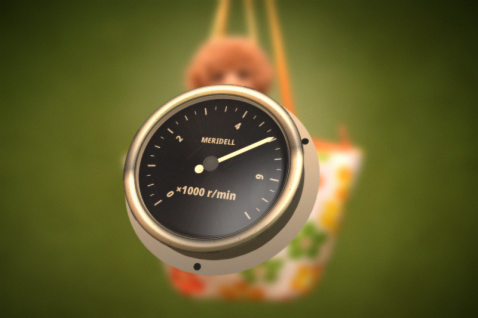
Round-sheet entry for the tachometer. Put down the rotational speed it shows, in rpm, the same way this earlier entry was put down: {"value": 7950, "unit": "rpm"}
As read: {"value": 5000, "unit": "rpm"}
